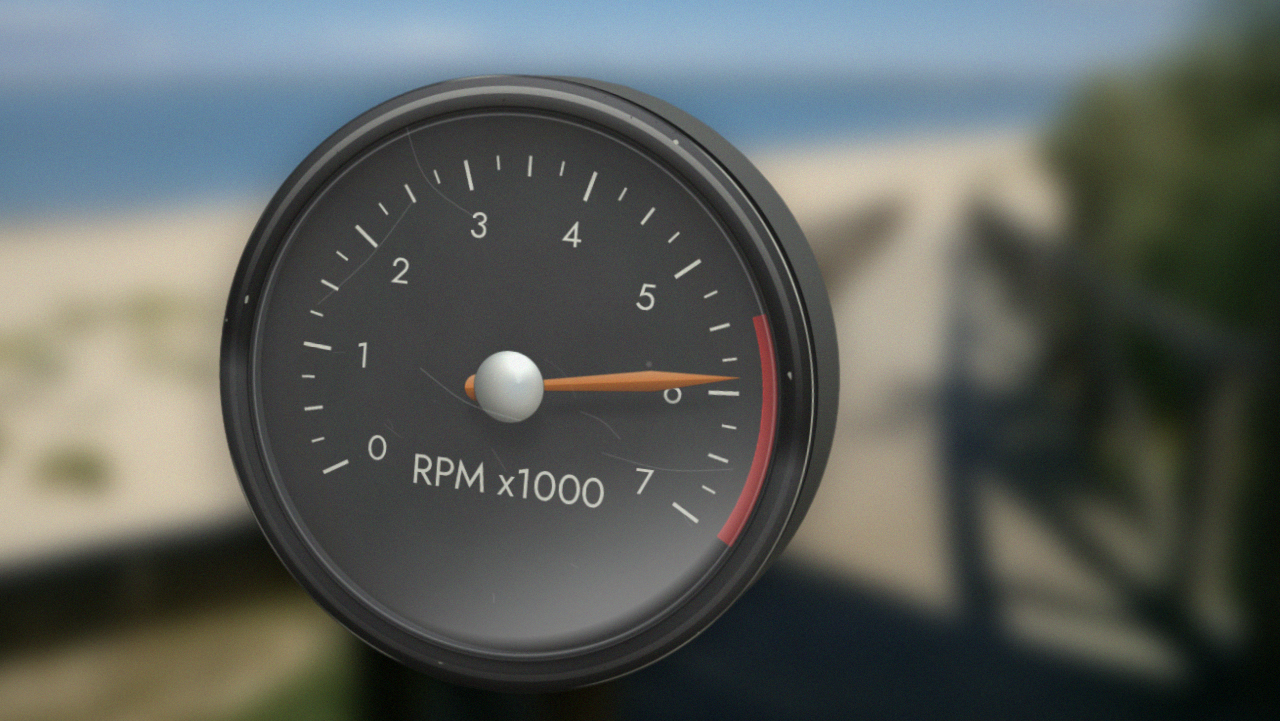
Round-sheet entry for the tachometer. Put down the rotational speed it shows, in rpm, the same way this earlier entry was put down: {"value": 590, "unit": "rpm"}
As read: {"value": 5875, "unit": "rpm"}
